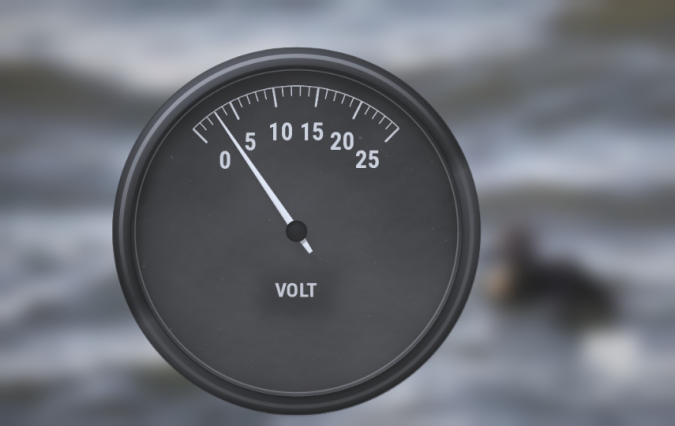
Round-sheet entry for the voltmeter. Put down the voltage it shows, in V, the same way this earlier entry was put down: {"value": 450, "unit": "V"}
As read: {"value": 3, "unit": "V"}
